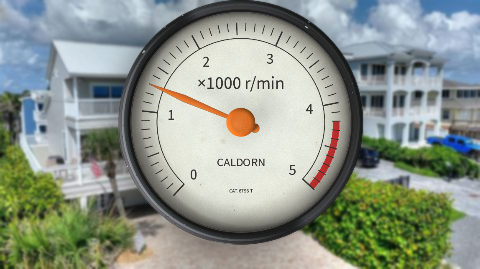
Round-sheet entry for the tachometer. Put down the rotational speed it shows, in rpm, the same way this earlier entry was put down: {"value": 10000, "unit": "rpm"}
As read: {"value": 1300, "unit": "rpm"}
